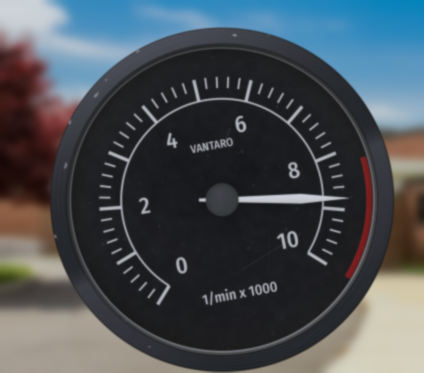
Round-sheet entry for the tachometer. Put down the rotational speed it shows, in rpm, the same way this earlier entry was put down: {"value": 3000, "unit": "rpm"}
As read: {"value": 8800, "unit": "rpm"}
